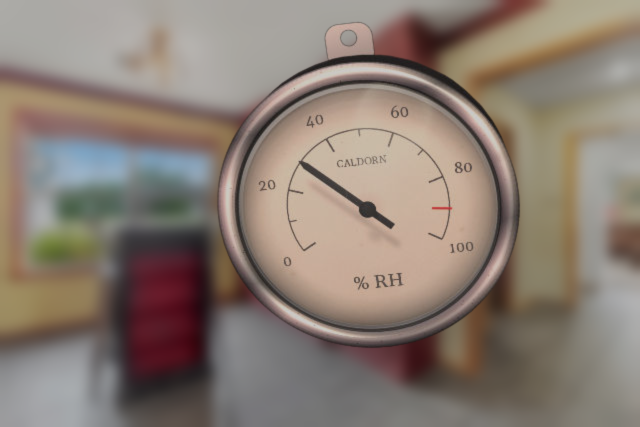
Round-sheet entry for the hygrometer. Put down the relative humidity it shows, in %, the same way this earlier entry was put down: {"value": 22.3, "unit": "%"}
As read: {"value": 30, "unit": "%"}
